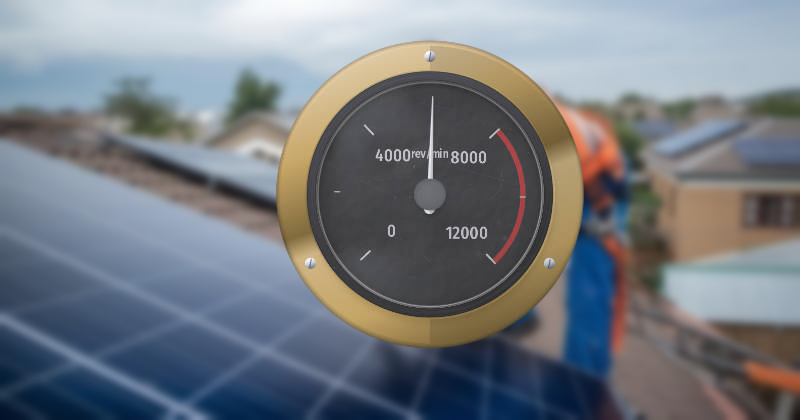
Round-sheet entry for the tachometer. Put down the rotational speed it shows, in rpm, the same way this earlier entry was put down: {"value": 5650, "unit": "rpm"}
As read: {"value": 6000, "unit": "rpm"}
